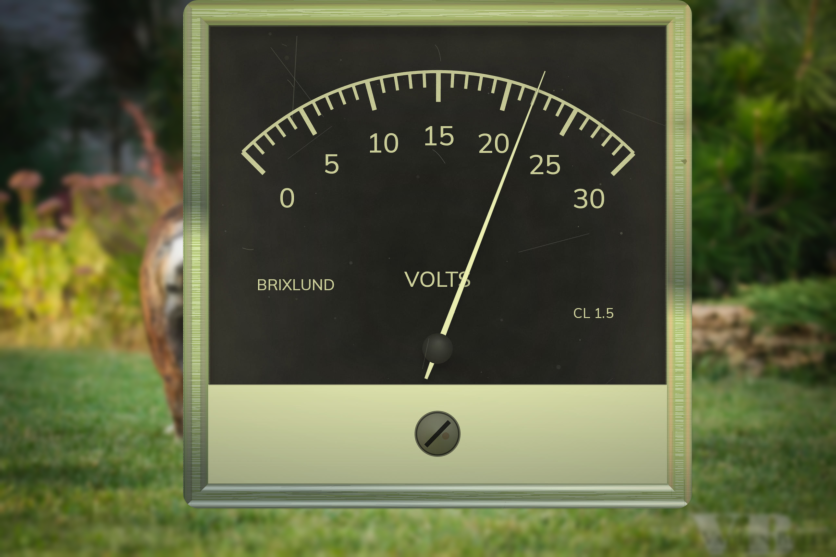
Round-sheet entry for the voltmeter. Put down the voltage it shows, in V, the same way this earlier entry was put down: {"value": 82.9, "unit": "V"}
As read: {"value": 22, "unit": "V"}
